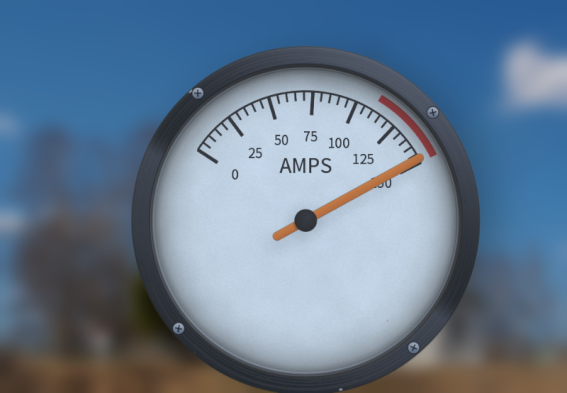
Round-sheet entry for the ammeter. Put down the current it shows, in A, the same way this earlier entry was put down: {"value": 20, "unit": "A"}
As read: {"value": 147.5, "unit": "A"}
